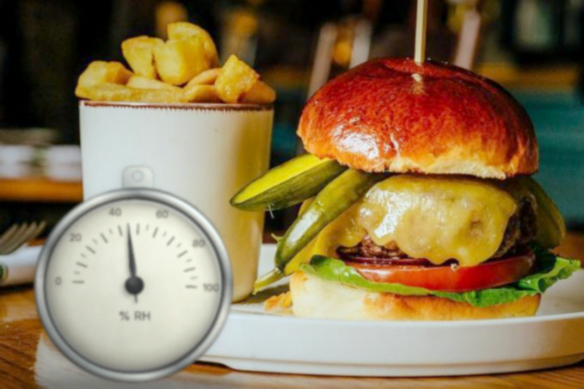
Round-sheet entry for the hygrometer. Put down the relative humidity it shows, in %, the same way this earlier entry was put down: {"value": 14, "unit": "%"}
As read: {"value": 45, "unit": "%"}
